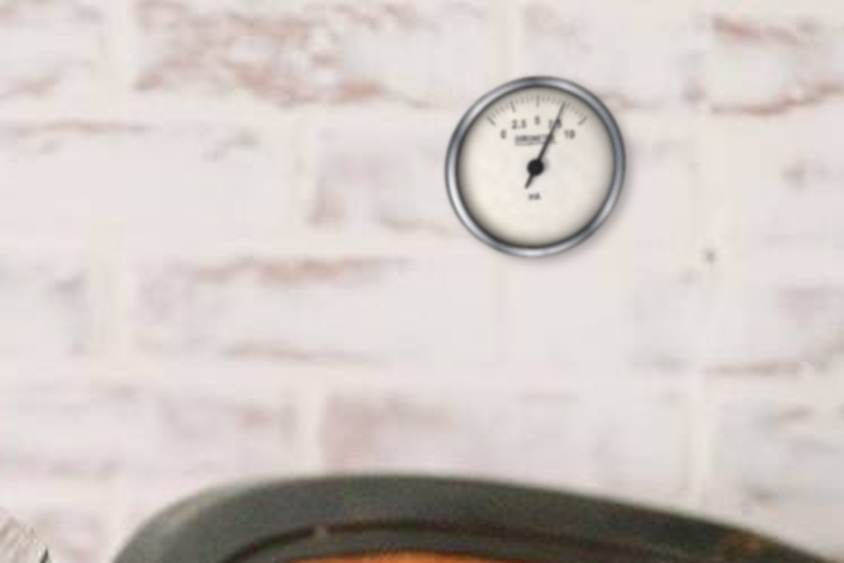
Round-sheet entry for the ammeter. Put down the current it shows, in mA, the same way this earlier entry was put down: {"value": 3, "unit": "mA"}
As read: {"value": 7.5, "unit": "mA"}
